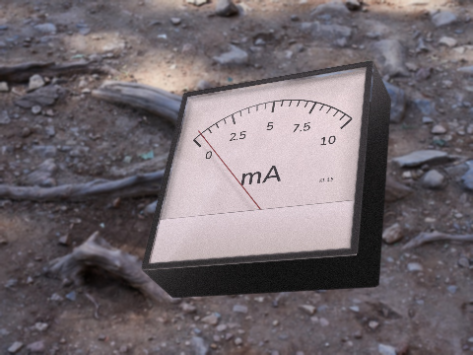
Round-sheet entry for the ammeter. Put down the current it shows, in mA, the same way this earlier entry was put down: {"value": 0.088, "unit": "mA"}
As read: {"value": 0.5, "unit": "mA"}
